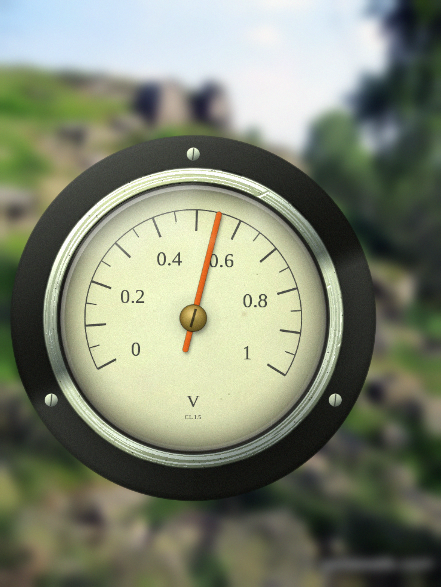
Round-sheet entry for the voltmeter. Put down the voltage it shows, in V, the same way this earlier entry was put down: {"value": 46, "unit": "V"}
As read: {"value": 0.55, "unit": "V"}
